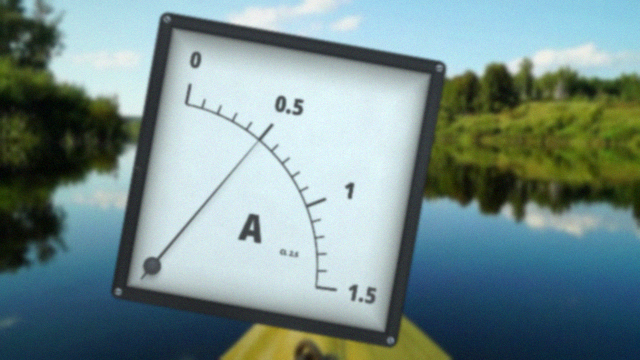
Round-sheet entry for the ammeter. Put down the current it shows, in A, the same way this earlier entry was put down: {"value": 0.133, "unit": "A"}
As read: {"value": 0.5, "unit": "A"}
